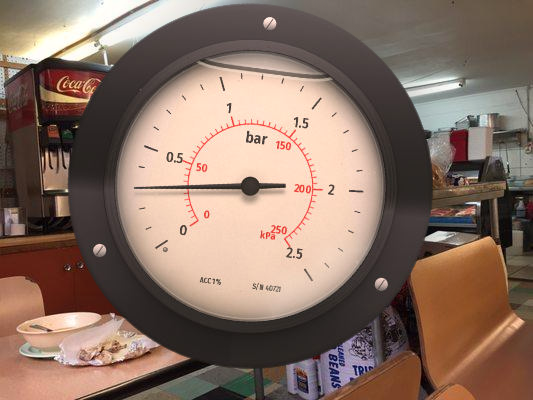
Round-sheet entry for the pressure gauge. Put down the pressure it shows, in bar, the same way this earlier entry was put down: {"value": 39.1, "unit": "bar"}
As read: {"value": 0.3, "unit": "bar"}
